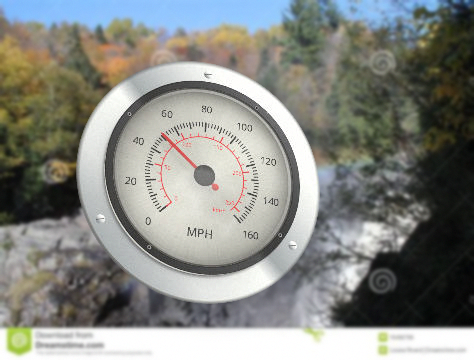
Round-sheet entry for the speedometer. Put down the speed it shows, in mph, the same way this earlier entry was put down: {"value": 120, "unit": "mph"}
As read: {"value": 50, "unit": "mph"}
